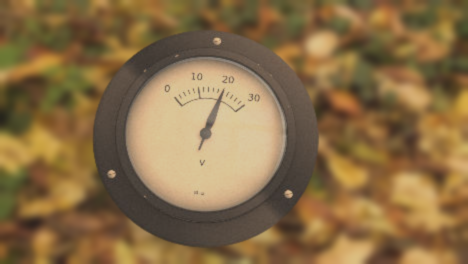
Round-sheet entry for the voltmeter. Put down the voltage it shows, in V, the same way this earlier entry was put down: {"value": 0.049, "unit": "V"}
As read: {"value": 20, "unit": "V"}
